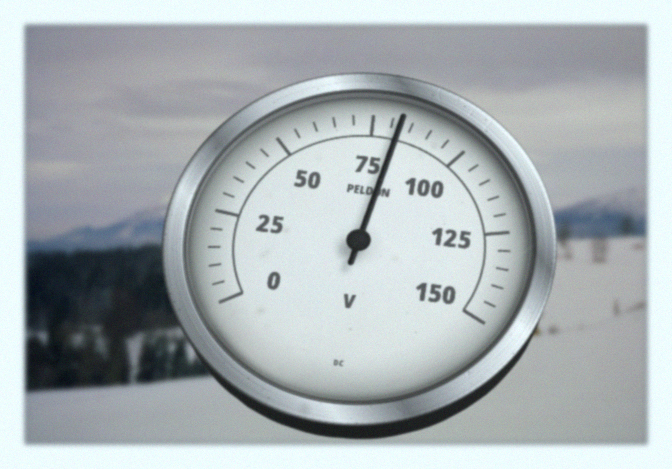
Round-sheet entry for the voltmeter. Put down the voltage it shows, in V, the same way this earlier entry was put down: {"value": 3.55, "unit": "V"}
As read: {"value": 82.5, "unit": "V"}
